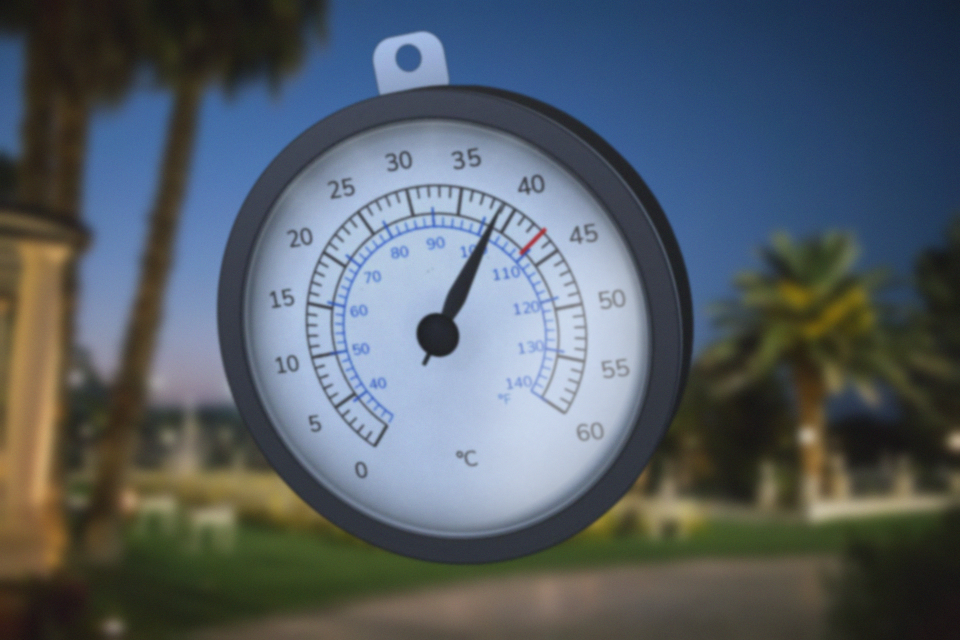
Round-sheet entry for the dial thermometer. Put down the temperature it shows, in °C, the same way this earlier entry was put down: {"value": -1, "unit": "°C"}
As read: {"value": 39, "unit": "°C"}
